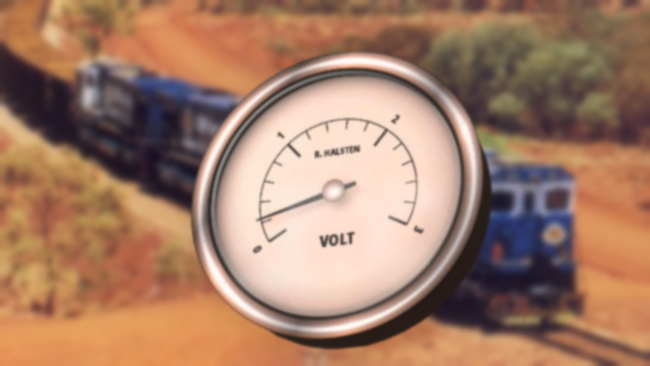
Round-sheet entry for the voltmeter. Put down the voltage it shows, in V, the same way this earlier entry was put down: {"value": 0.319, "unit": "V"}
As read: {"value": 0.2, "unit": "V"}
